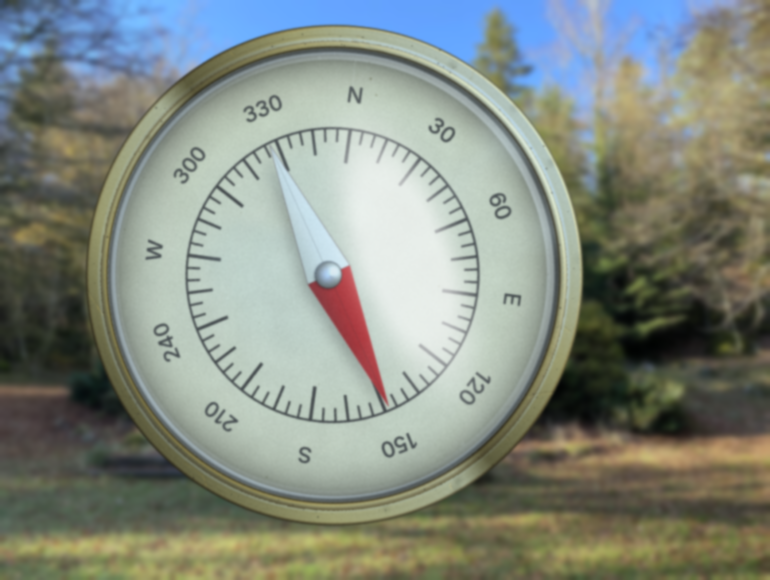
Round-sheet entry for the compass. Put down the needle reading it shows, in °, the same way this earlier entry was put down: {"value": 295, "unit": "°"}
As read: {"value": 147.5, "unit": "°"}
